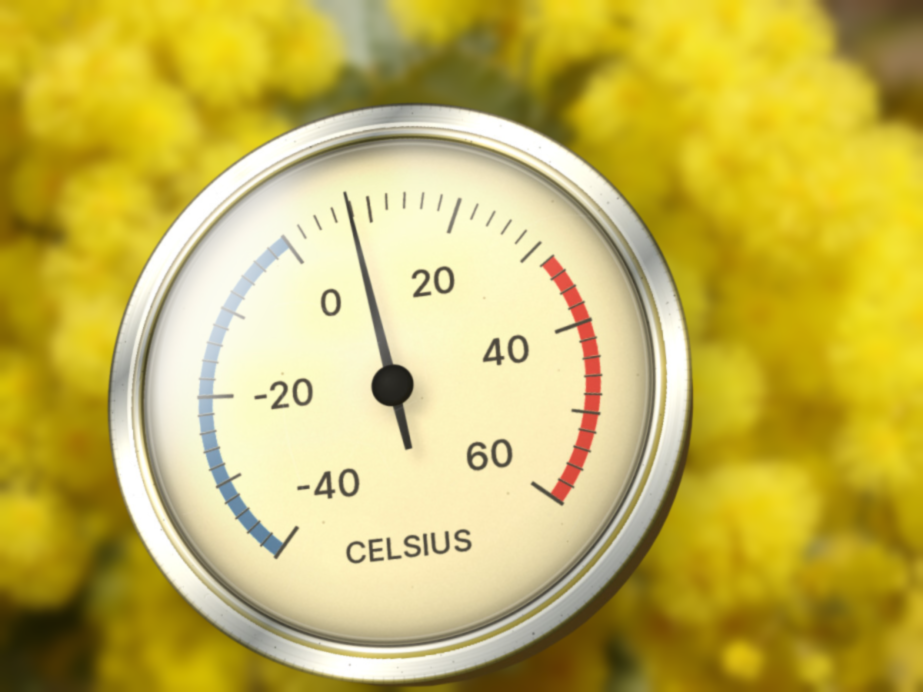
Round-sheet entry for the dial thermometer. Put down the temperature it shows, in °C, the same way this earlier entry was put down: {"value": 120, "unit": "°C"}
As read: {"value": 8, "unit": "°C"}
